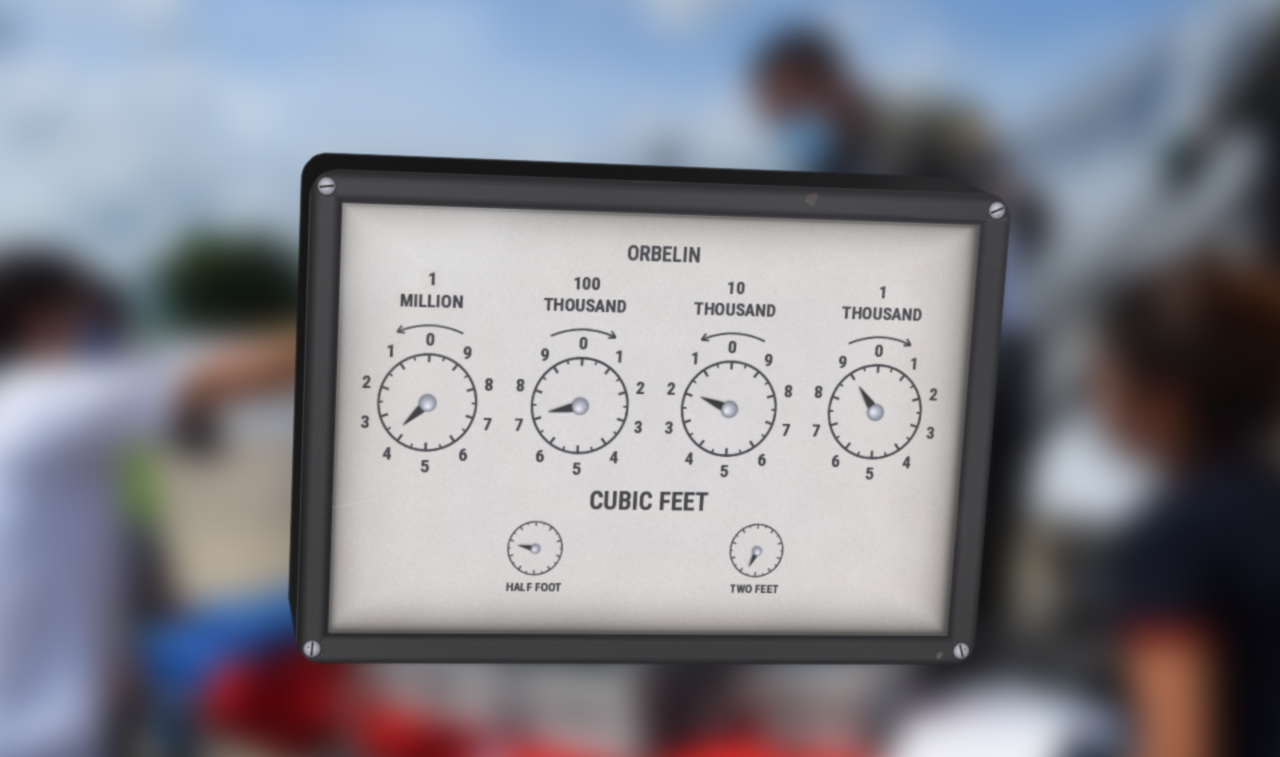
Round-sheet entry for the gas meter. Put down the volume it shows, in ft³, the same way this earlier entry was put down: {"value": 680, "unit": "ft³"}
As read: {"value": 371900, "unit": "ft³"}
